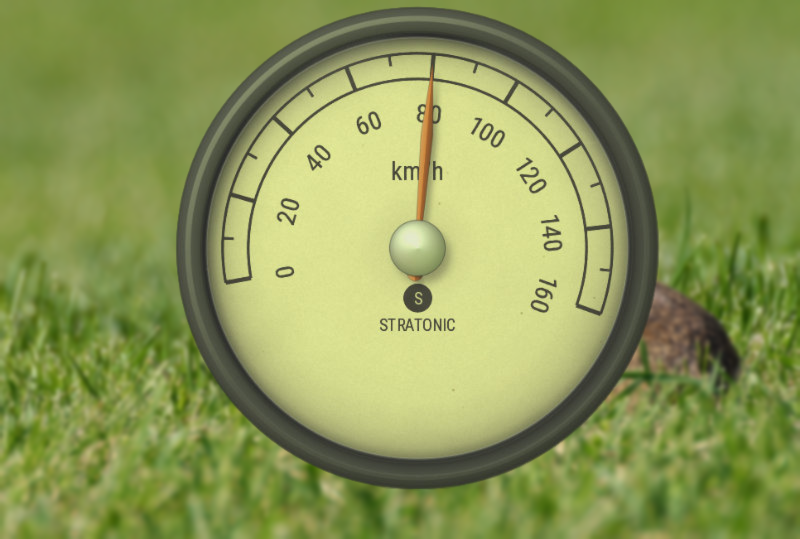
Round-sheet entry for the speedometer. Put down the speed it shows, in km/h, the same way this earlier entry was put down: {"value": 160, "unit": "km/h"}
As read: {"value": 80, "unit": "km/h"}
